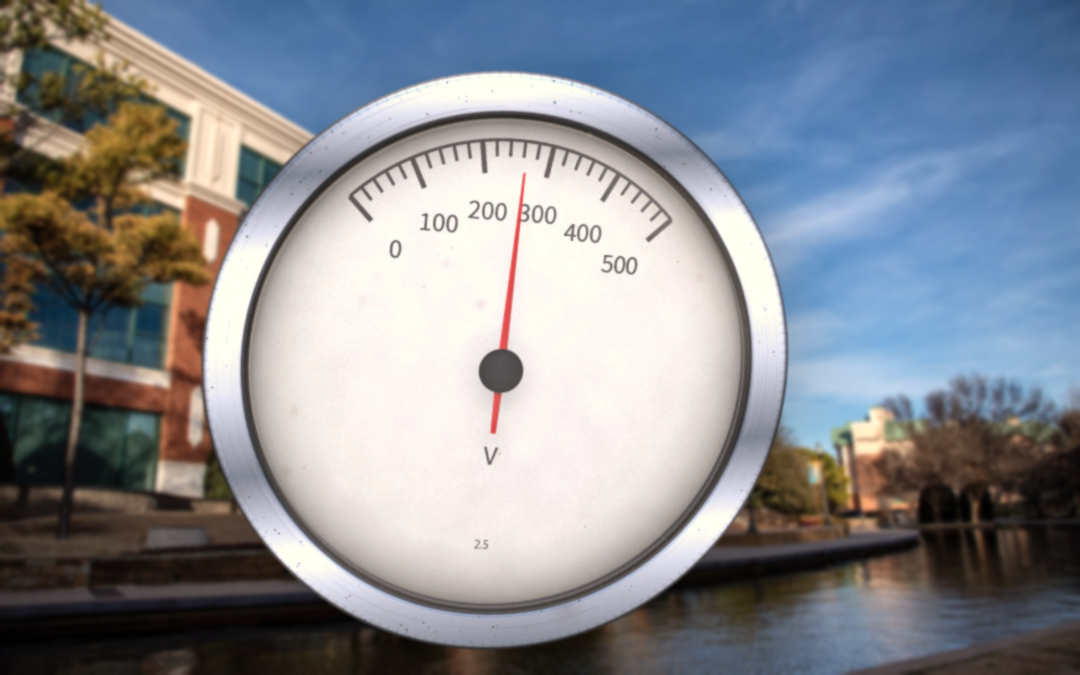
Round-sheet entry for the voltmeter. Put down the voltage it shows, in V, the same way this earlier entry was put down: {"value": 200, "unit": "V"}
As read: {"value": 260, "unit": "V"}
